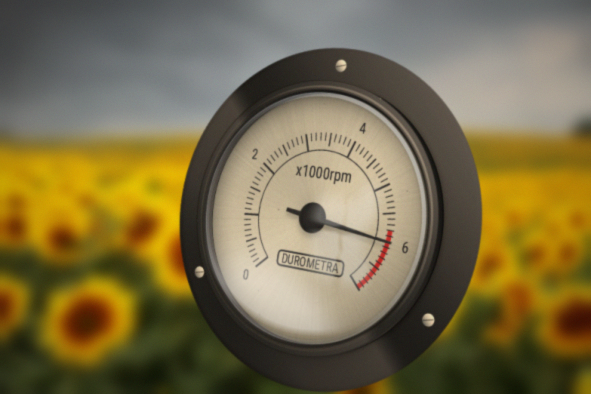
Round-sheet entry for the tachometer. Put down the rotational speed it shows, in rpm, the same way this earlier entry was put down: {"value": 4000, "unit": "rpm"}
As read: {"value": 6000, "unit": "rpm"}
